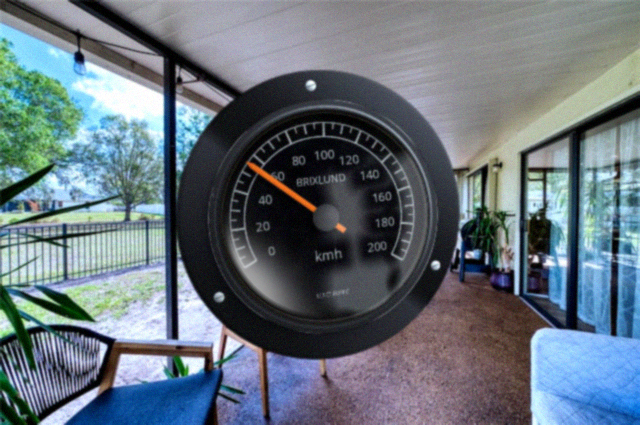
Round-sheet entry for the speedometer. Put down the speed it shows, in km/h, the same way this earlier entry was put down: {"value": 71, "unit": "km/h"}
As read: {"value": 55, "unit": "km/h"}
